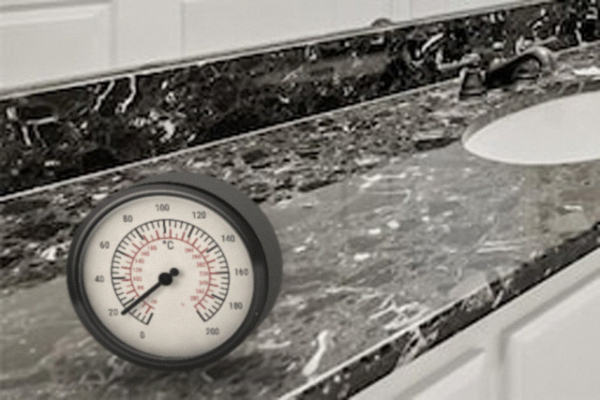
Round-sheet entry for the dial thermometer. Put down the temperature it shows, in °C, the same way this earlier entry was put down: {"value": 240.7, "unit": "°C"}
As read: {"value": 16, "unit": "°C"}
